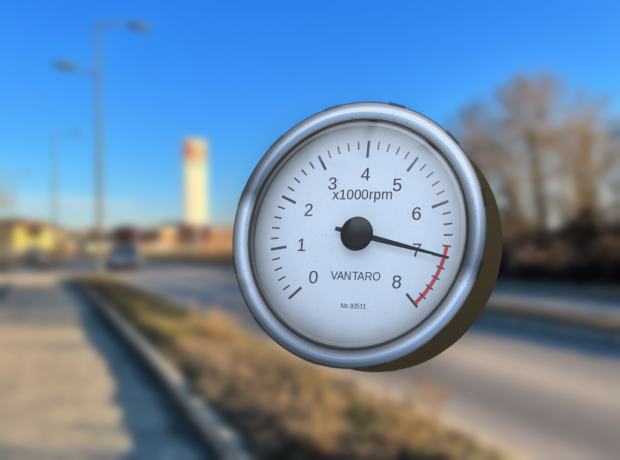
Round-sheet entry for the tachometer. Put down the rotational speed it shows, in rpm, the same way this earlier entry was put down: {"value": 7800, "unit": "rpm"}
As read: {"value": 7000, "unit": "rpm"}
